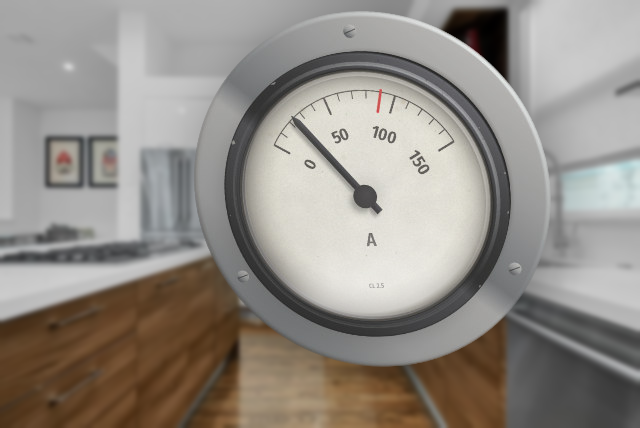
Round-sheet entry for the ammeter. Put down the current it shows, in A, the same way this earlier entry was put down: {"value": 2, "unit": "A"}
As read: {"value": 25, "unit": "A"}
